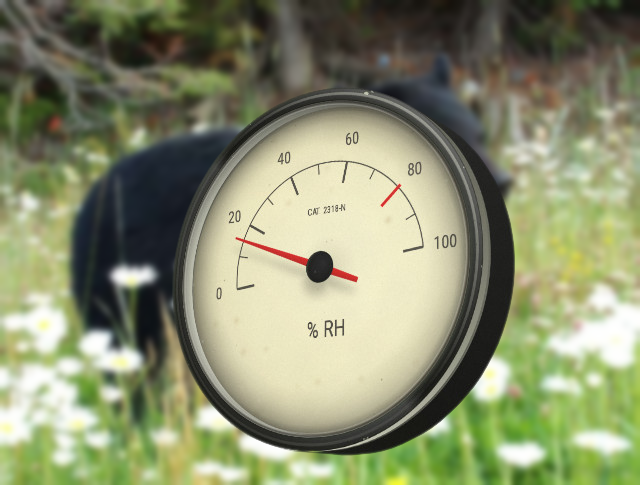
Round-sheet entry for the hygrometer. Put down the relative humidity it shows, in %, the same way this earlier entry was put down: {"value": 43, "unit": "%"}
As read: {"value": 15, "unit": "%"}
